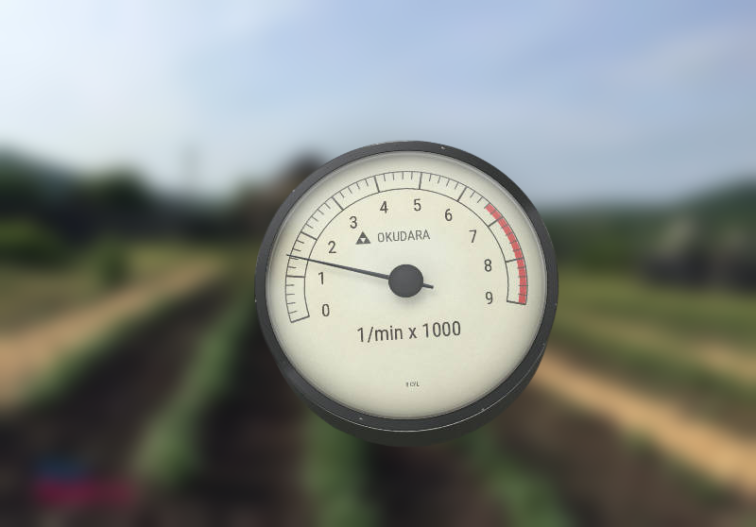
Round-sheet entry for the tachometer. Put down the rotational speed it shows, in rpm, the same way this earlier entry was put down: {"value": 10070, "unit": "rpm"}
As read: {"value": 1400, "unit": "rpm"}
